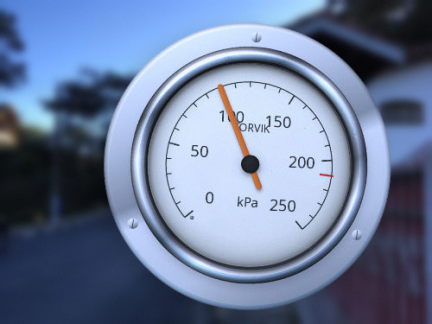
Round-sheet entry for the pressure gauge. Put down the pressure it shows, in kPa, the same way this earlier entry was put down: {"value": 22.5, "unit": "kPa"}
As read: {"value": 100, "unit": "kPa"}
